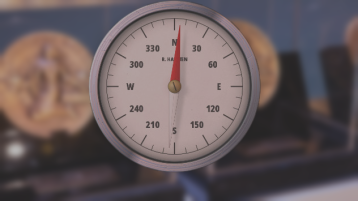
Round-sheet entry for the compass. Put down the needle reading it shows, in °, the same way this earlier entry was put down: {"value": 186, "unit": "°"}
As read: {"value": 5, "unit": "°"}
